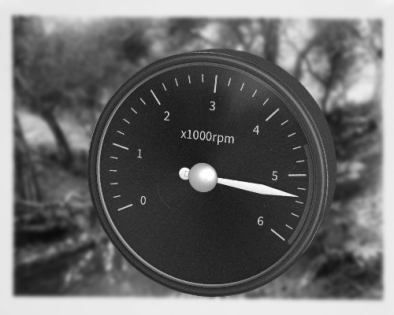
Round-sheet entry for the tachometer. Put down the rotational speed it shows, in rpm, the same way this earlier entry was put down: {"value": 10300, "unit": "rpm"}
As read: {"value": 5300, "unit": "rpm"}
